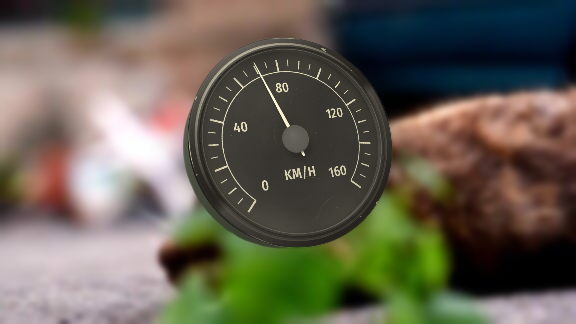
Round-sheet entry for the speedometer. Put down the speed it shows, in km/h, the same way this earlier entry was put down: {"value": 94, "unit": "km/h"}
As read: {"value": 70, "unit": "km/h"}
